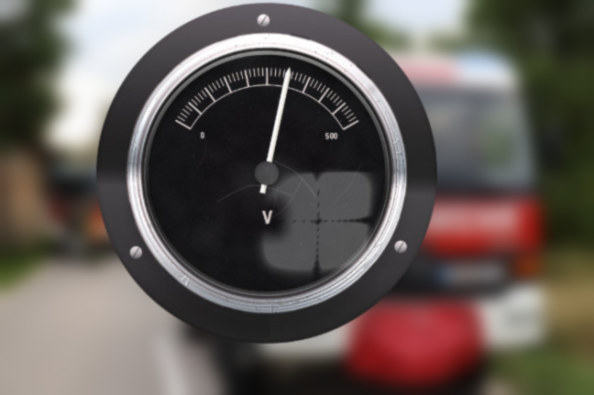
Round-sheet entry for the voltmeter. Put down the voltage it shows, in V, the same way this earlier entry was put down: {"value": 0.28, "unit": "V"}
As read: {"value": 300, "unit": "V"}
